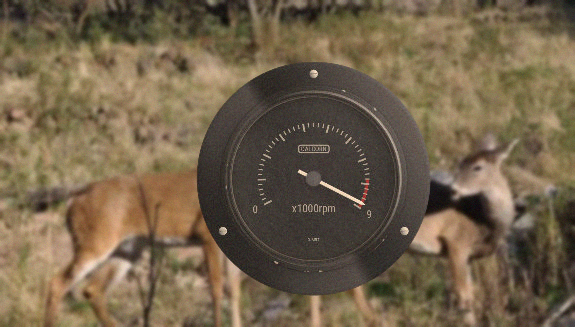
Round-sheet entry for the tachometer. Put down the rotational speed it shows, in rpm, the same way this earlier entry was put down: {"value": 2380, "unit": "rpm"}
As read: {"value": 8800, "unit": "rpm"}
